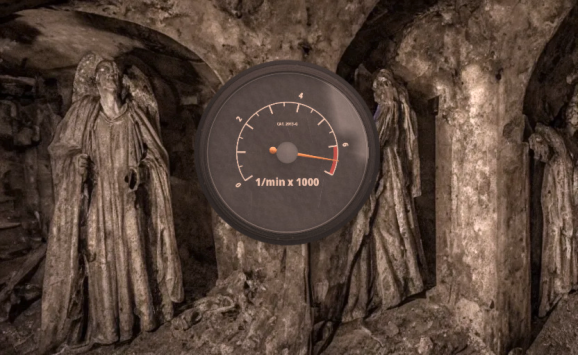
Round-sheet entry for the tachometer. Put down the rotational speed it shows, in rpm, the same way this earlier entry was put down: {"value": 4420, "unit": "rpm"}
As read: {"value": 6500, "unit": "rpm"}
